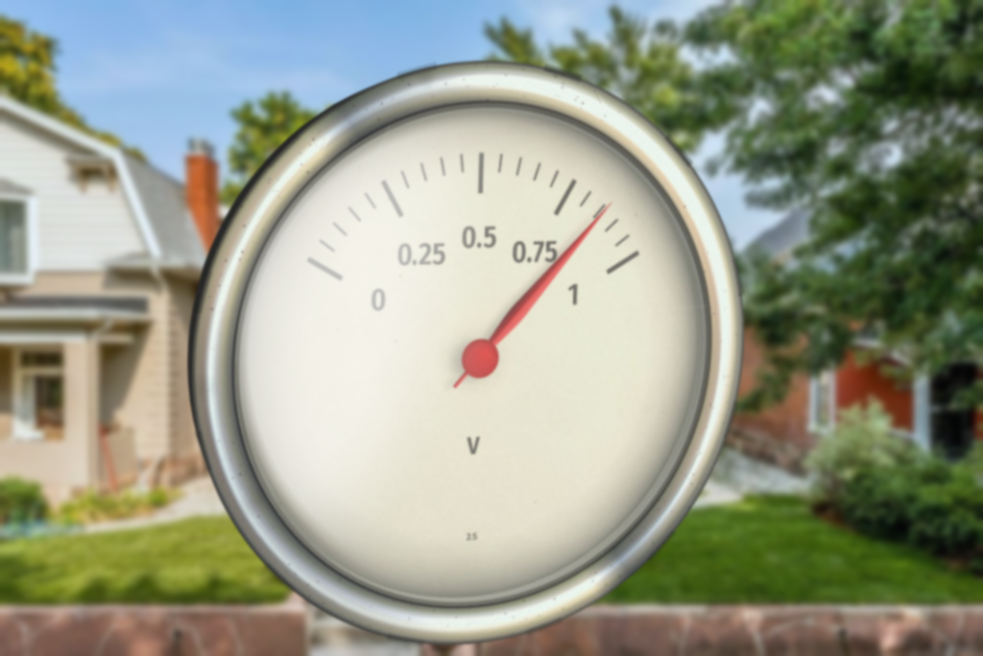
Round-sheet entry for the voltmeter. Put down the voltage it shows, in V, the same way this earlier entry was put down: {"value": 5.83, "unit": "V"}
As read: {"value": 0.85, "unit": "V"}
